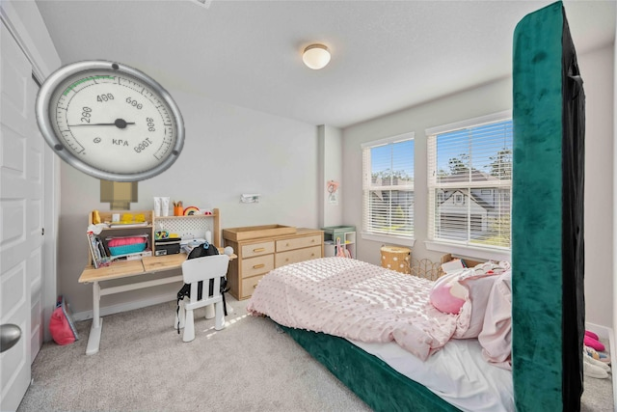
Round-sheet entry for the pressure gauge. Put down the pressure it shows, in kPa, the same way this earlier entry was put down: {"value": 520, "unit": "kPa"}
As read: {"value": 120, "unit": "kPa"}
